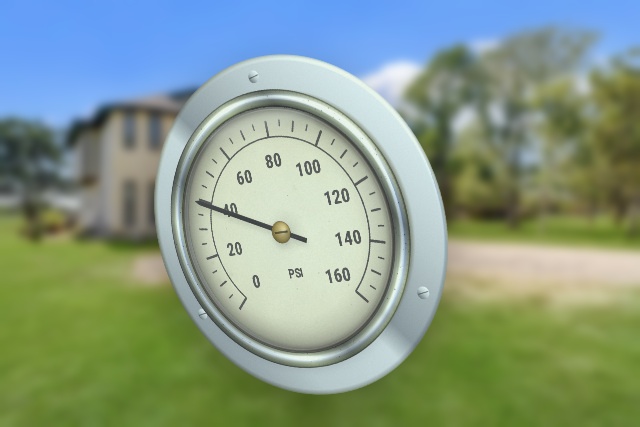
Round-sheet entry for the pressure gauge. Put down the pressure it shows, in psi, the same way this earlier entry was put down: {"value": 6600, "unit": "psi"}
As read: {"value": 40, "unit": "psi"}
